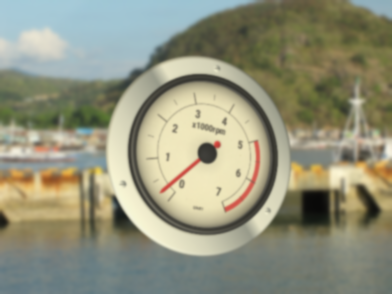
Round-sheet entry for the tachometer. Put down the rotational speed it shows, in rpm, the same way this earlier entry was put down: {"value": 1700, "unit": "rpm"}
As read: {"value": 250, "unit": "rpm"}
